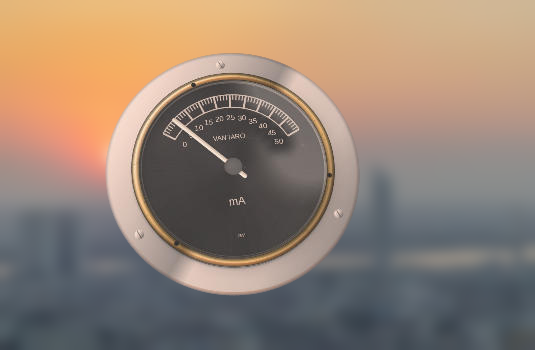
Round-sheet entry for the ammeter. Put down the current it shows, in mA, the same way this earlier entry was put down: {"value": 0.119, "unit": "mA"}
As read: {"value": 5, "unit": "mA"}
